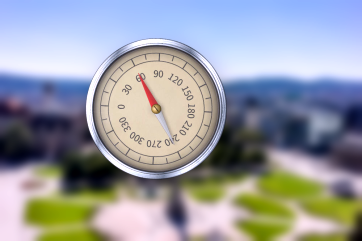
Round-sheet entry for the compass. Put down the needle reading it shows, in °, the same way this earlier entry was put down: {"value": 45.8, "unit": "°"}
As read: {"value": 60, "unit": "°"}
